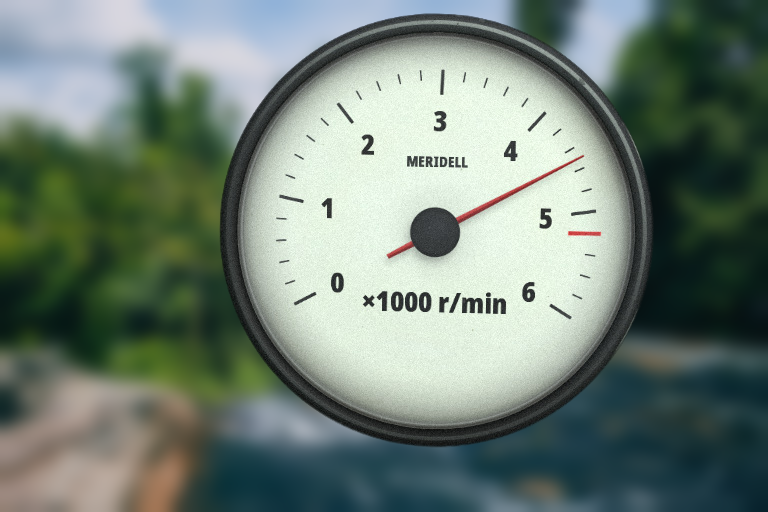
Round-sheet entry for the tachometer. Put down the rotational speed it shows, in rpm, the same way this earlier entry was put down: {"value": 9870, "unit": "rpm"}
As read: {"value": 4500, "unit": "rpm"}
